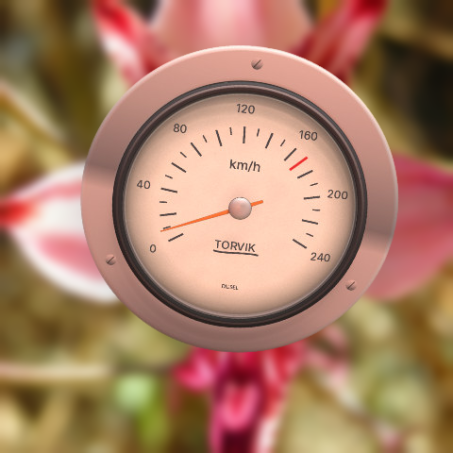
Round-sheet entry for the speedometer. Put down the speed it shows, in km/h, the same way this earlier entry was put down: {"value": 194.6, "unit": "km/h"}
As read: {"value": 10, "unit": "km/h"}
